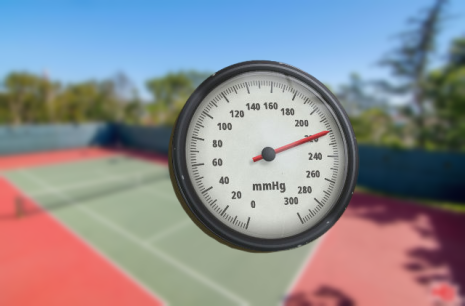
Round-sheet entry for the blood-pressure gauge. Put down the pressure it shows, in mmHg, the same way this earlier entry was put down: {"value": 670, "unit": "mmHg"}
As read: {"value": 220, "unit": "mmHg"}
